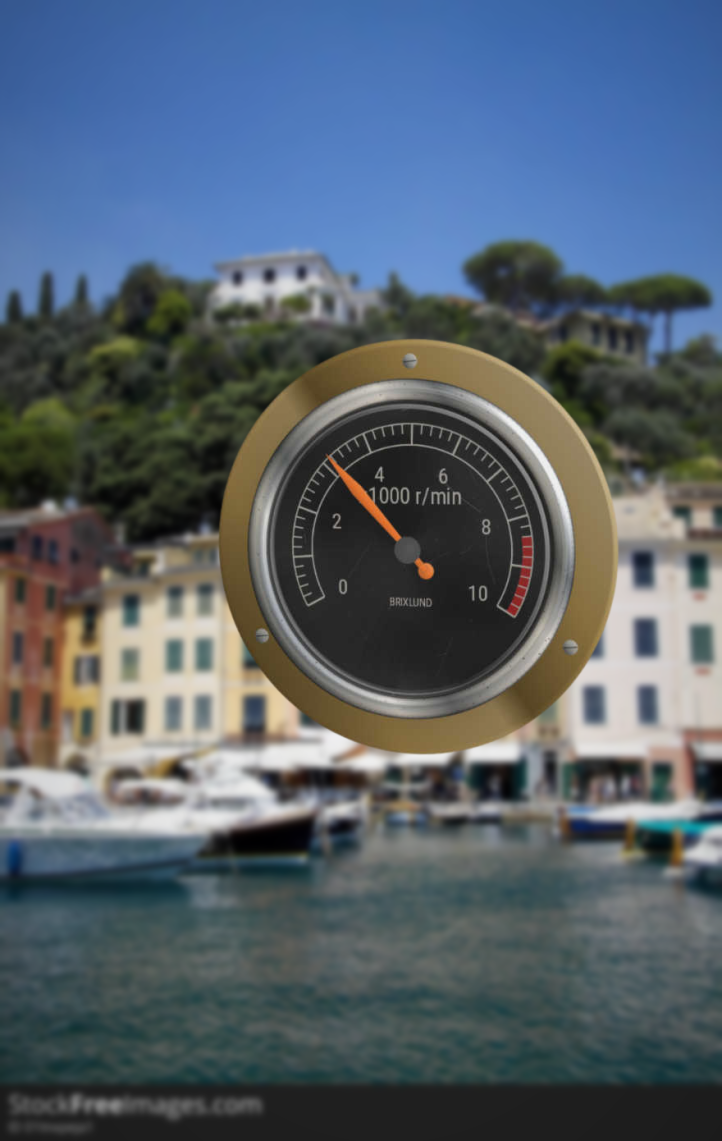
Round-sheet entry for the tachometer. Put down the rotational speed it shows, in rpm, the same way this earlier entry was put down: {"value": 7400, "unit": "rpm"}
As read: {"value": 3200, "unit": "rpm"}
